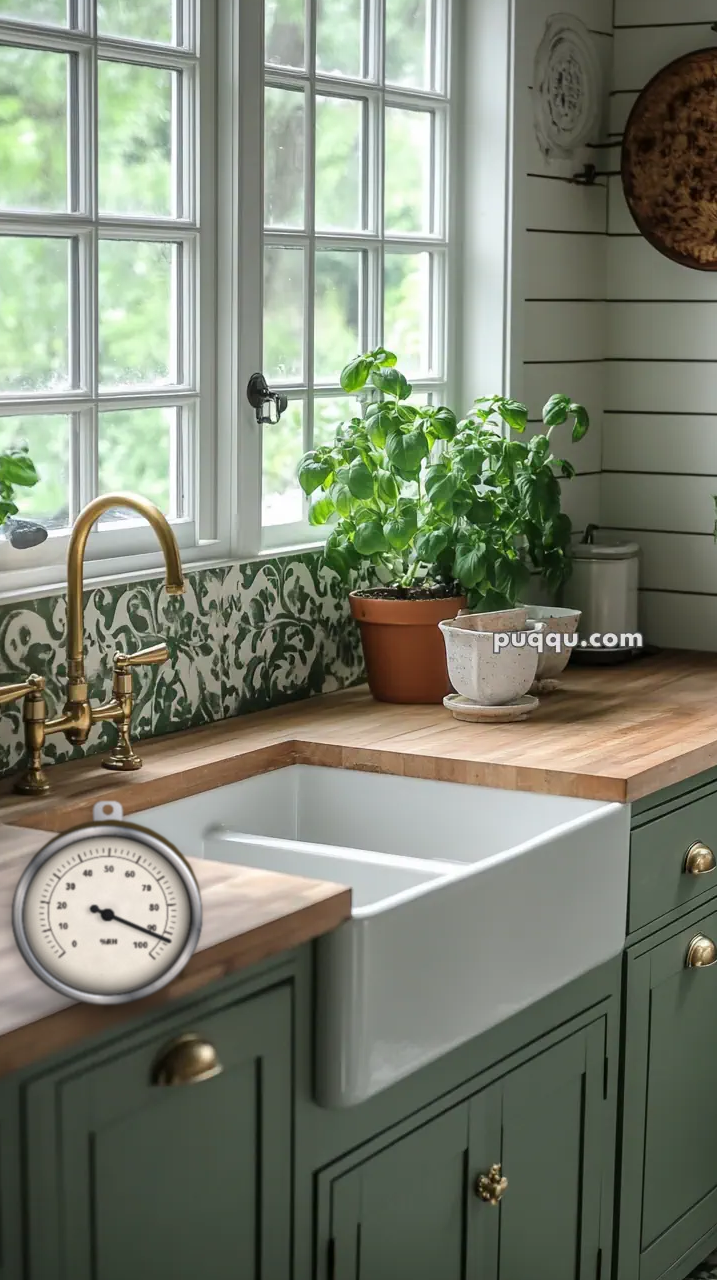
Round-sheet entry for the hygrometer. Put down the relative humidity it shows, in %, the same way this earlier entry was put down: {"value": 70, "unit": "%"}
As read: {"value": 92, "unit": "%"}
